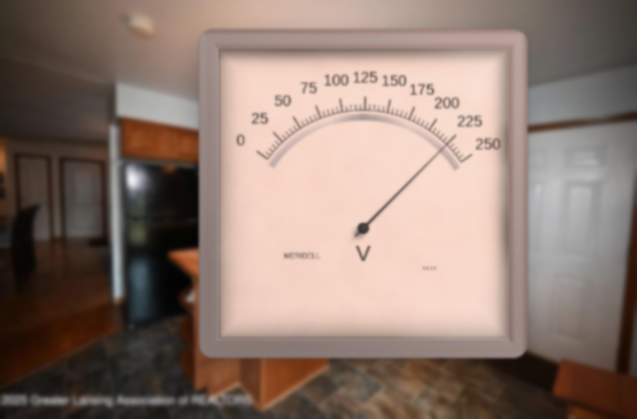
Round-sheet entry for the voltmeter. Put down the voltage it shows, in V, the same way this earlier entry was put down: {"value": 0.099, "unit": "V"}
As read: {"value": 225, "unit": "V"}
